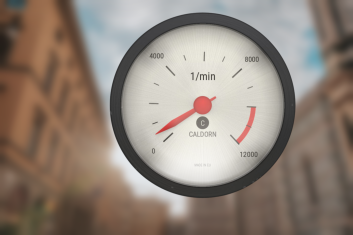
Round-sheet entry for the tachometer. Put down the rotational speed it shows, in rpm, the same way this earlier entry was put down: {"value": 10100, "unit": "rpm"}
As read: {"value": 500, "unit": "rpm"}
